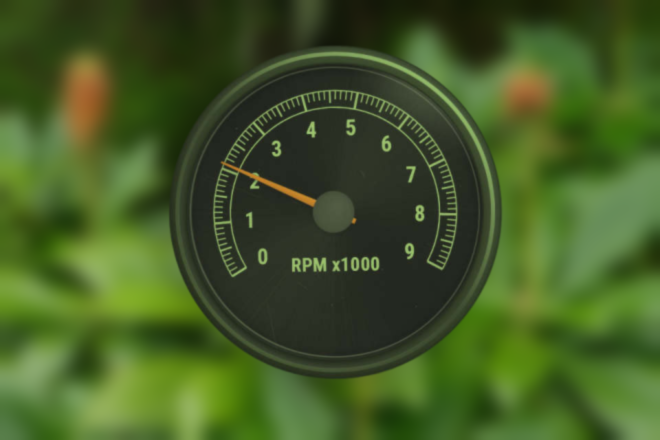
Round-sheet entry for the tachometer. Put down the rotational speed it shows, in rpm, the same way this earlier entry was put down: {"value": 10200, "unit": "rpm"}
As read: {"value": 2100, "unit": "rpm"}
